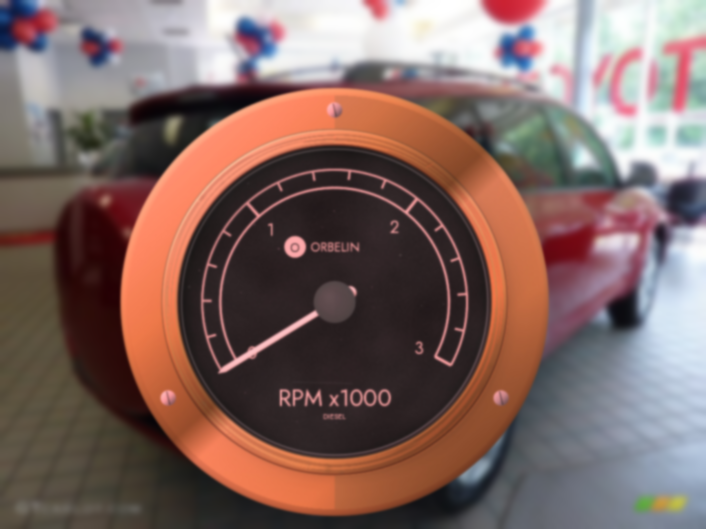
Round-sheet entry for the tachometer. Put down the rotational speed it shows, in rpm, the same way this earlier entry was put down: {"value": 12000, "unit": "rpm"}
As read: {"value": 0, "unit": "rpm"}
